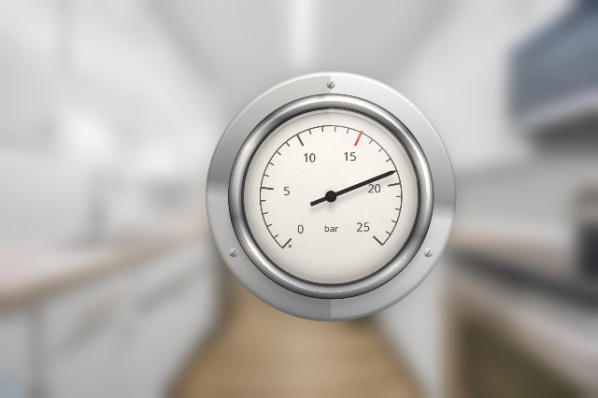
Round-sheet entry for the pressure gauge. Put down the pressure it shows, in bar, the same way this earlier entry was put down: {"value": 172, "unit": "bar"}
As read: {"value": 19, "unit": "bar"}
